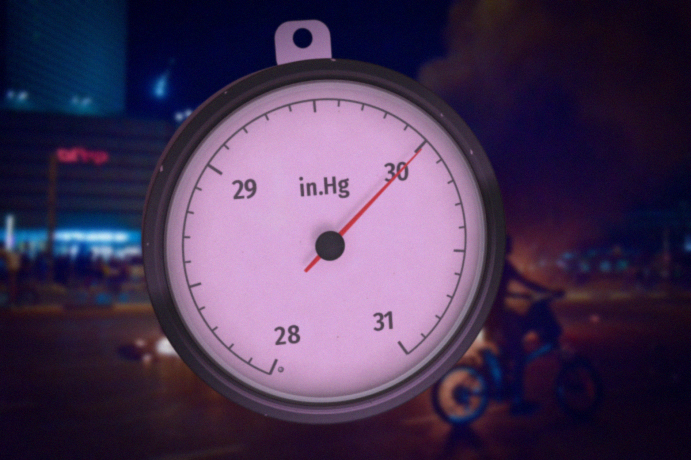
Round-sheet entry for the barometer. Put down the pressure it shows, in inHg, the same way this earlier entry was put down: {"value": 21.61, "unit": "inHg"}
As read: {"value": 30, "unit": "inHg"}
